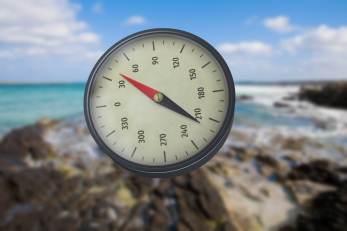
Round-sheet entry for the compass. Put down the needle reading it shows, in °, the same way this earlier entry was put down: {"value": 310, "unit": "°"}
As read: {"value": 40, "unit": "°"}
